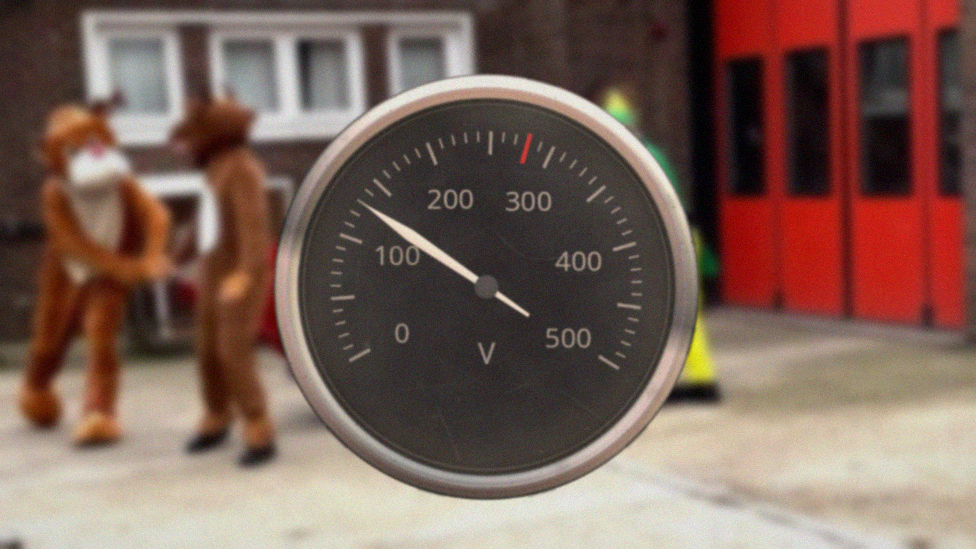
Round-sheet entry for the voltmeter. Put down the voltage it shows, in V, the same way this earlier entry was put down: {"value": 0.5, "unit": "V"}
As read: {"value": 130, "unit": "V"}
